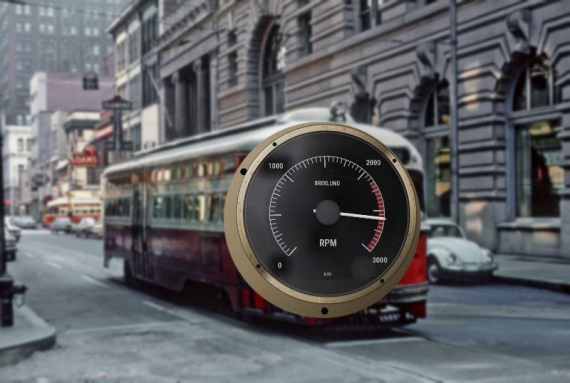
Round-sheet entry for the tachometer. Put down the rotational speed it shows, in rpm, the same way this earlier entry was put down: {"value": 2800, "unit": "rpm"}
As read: {"value": 2600, "unit": "rpm"}
